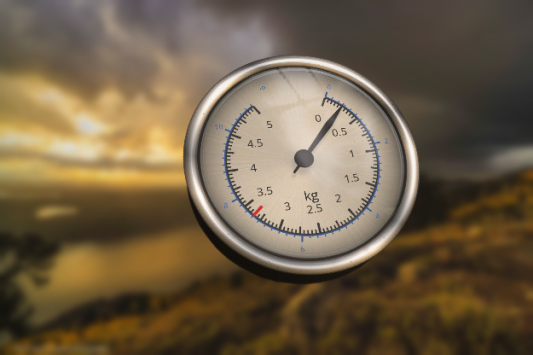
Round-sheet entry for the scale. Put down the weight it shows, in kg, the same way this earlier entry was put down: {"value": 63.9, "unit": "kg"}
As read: {"value": 0.25, "unit": "kg"}
